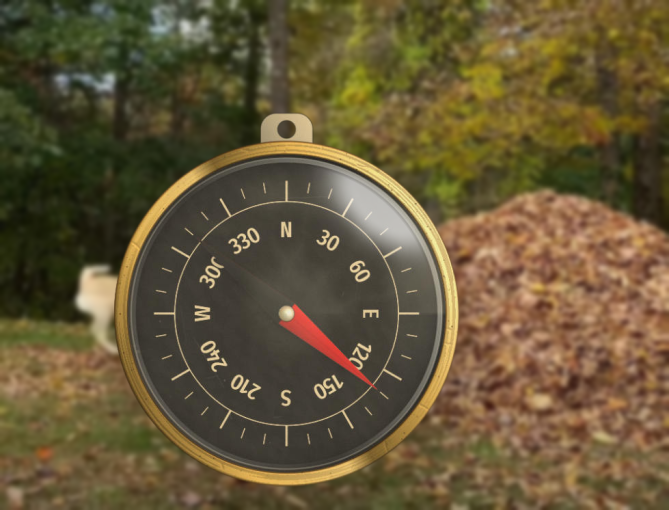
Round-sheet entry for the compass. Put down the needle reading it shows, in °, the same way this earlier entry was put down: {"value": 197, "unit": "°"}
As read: {"value": 130, "unit": "°"}
